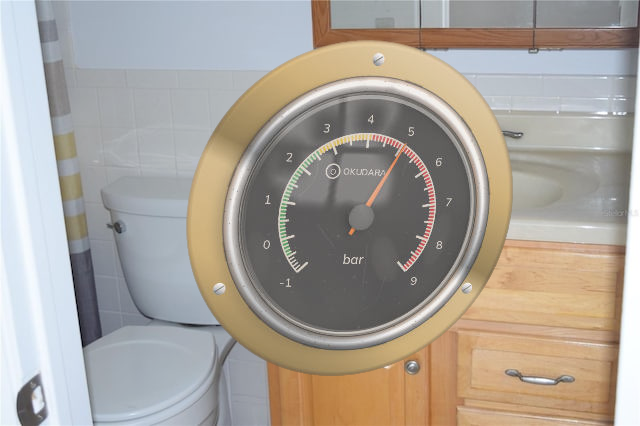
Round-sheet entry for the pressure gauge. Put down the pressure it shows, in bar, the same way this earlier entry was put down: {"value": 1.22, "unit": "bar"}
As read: {"value": 5, "unit": "bar"}
